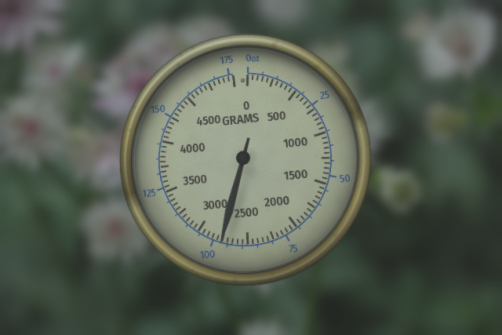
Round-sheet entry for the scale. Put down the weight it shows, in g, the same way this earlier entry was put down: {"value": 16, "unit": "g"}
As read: {"value": 2750, "unit": "g"}
